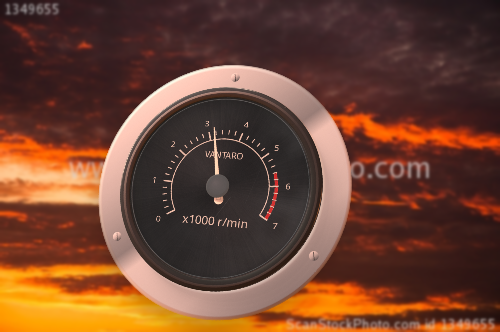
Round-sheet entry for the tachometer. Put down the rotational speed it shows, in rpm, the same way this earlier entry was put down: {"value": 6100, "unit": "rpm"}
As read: {"value": 3200, "unit": "rpm"}
